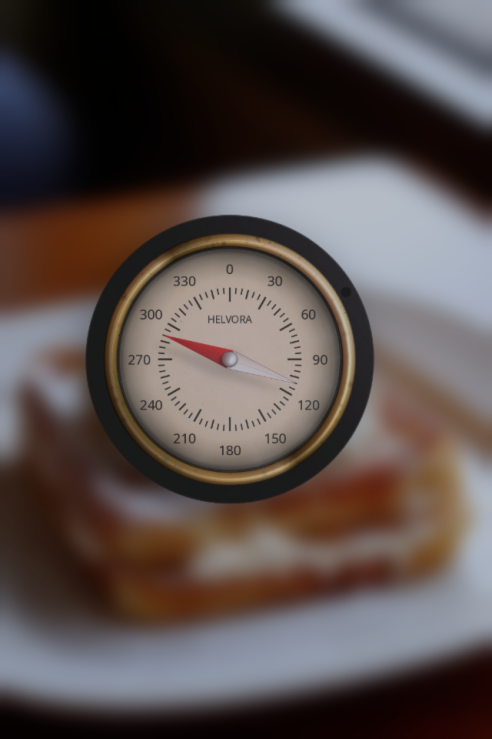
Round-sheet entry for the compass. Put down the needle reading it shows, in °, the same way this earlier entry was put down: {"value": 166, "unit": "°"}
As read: {"value": 290, "unit": "°"}
